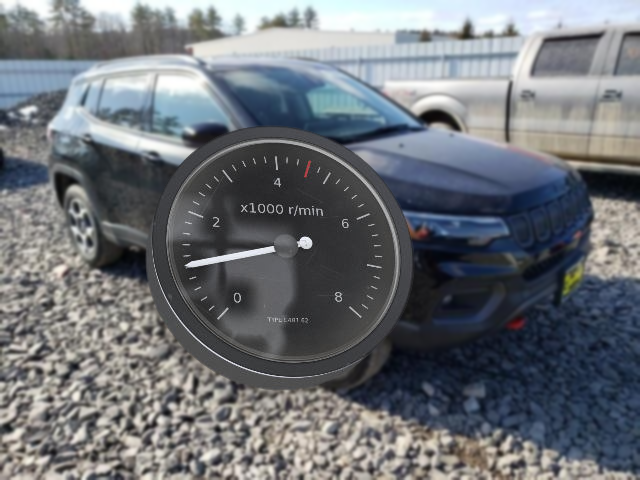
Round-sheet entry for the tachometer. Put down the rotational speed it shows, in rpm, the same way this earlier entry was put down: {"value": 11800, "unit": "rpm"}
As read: {"value": 1000, "unit": "rpm"}
